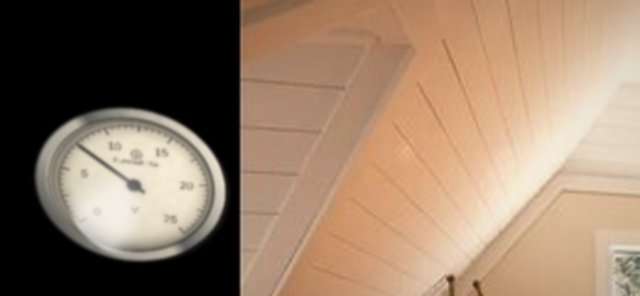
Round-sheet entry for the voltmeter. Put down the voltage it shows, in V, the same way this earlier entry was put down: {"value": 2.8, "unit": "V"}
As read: {"value": 7.5, "unit": "V"}
